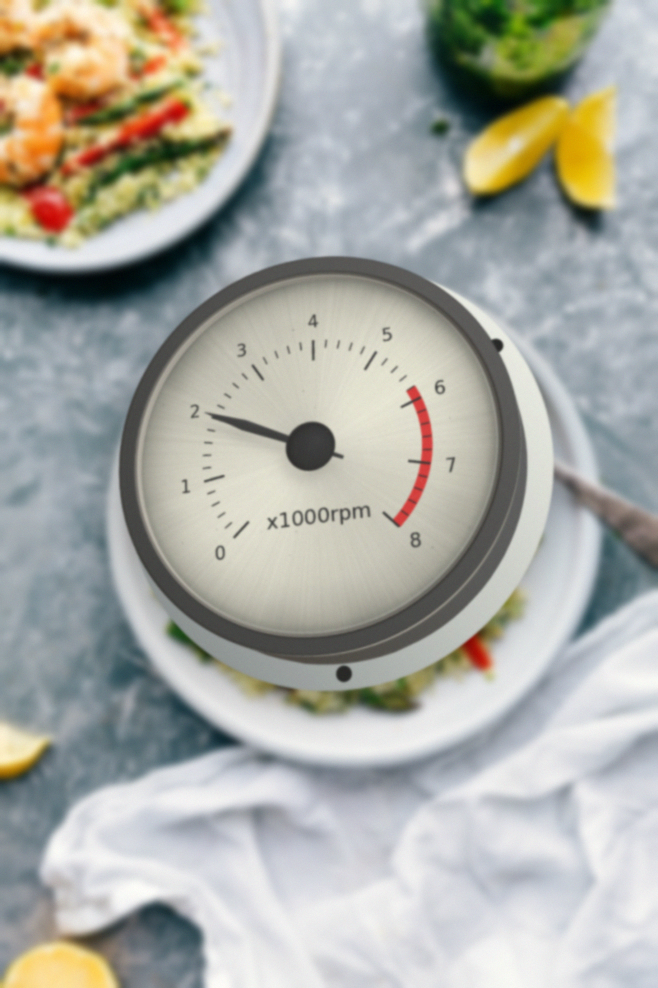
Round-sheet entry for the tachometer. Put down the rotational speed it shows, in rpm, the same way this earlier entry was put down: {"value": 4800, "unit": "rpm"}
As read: {"value": 2000, "unit": "rpm"}
